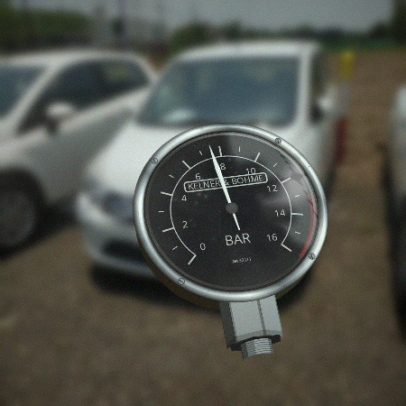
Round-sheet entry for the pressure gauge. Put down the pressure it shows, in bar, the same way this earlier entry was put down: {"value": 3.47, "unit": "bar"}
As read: {"value": 7.5, "unit": "bar"}
